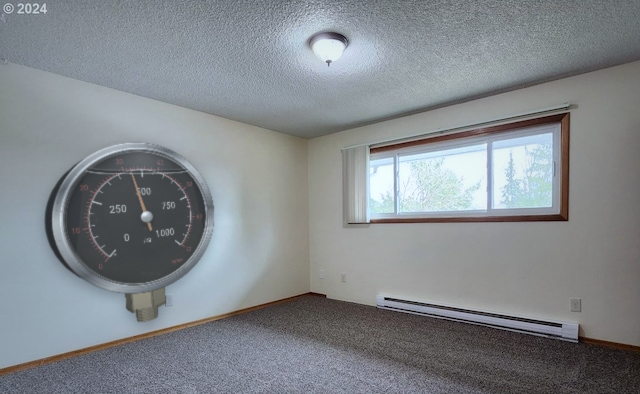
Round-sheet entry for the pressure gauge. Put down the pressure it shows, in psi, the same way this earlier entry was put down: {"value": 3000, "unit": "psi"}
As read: {"value": 450, "unit": "psi"}
